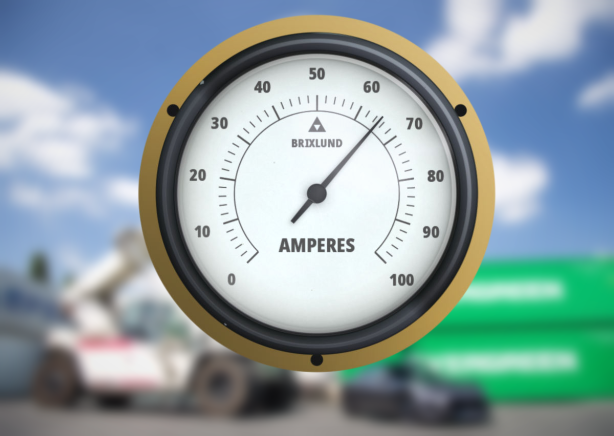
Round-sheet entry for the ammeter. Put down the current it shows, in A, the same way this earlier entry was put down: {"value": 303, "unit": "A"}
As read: {"value": 65, "unit": "A"}
